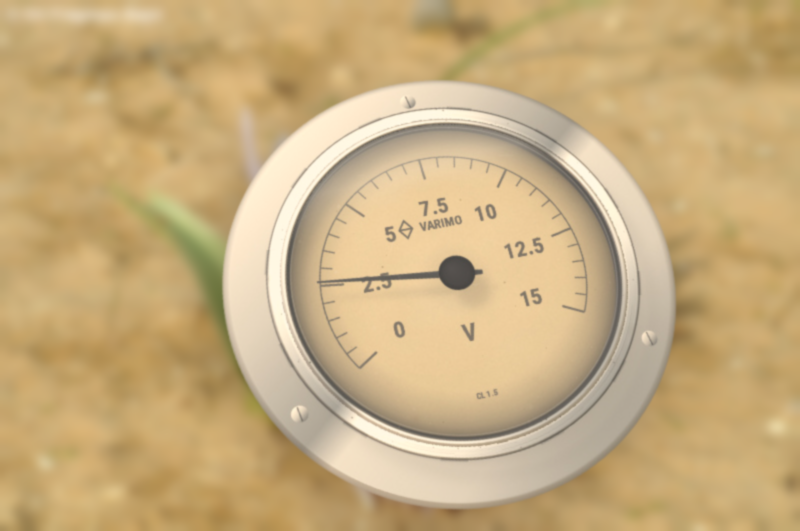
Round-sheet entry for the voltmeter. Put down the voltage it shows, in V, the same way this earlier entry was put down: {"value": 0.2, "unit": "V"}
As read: {"value": 2.5, "unit": "V"}
